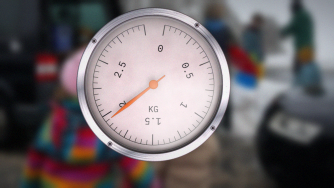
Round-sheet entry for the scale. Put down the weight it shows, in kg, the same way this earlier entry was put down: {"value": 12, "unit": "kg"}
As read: {"value": 1.95, "unit": "kg"}
